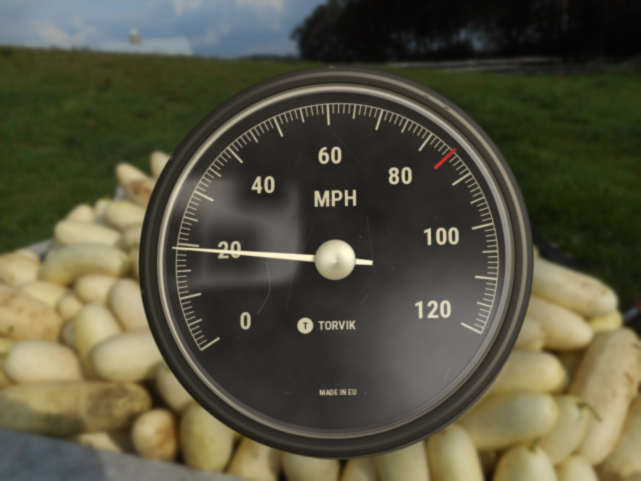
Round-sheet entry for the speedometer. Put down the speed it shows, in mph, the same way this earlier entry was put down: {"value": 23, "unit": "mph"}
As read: {"value": 19, "unit": "mph"}
